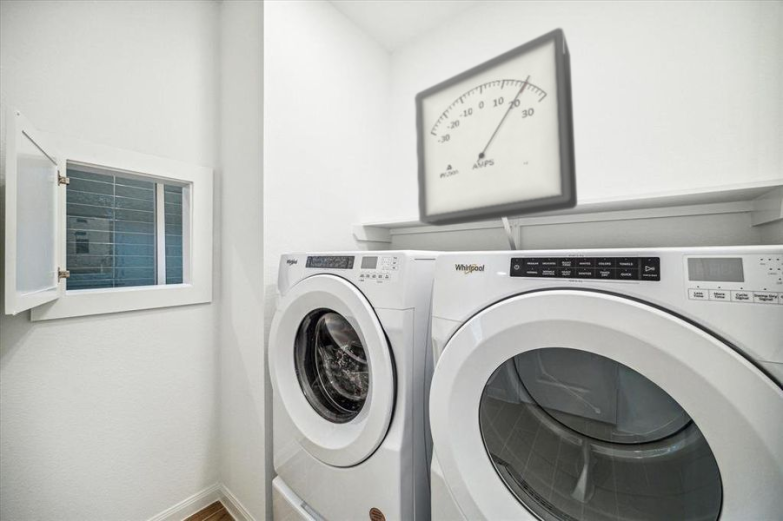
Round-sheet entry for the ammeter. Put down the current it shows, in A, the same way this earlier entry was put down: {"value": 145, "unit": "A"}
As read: {"value": 20, "unit": "A"}
